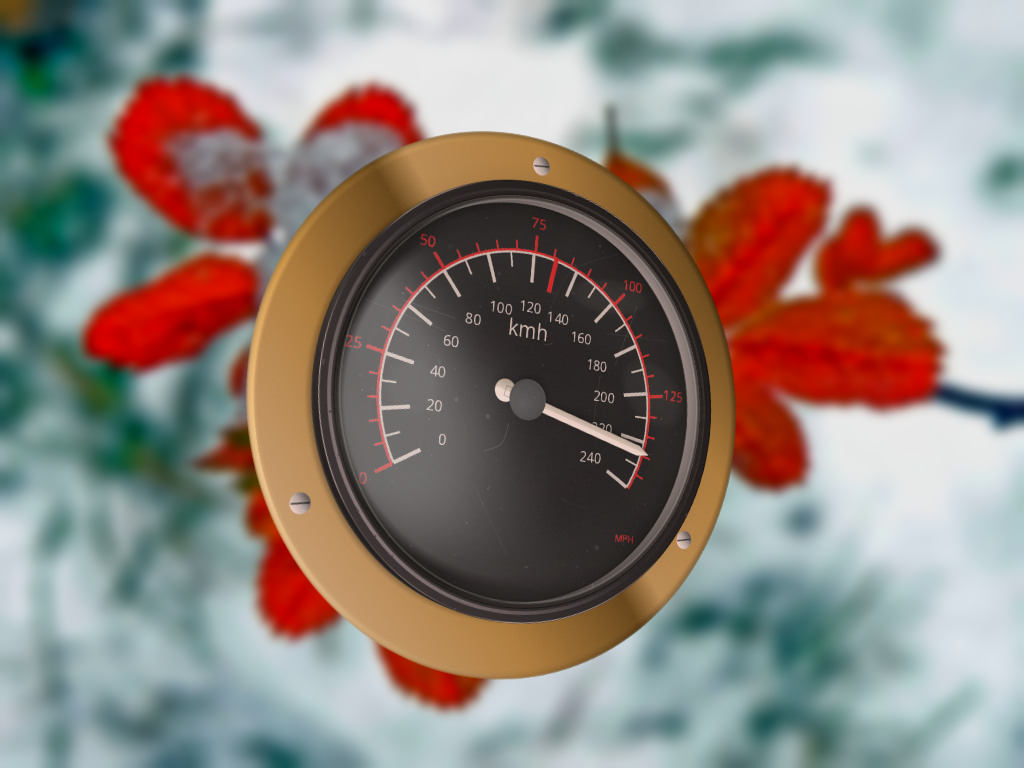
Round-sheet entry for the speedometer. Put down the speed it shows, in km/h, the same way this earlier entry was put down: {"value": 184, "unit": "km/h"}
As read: {"value": 225, "unit": "km/h"}
